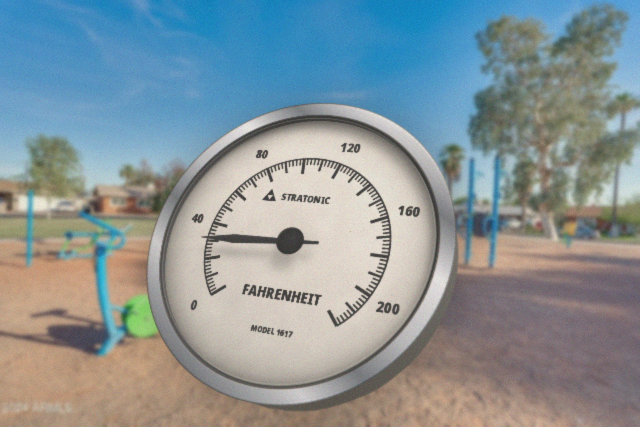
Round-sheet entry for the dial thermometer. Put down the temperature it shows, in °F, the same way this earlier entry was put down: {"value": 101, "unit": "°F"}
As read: {"value": 30, "unit": "°F"}
